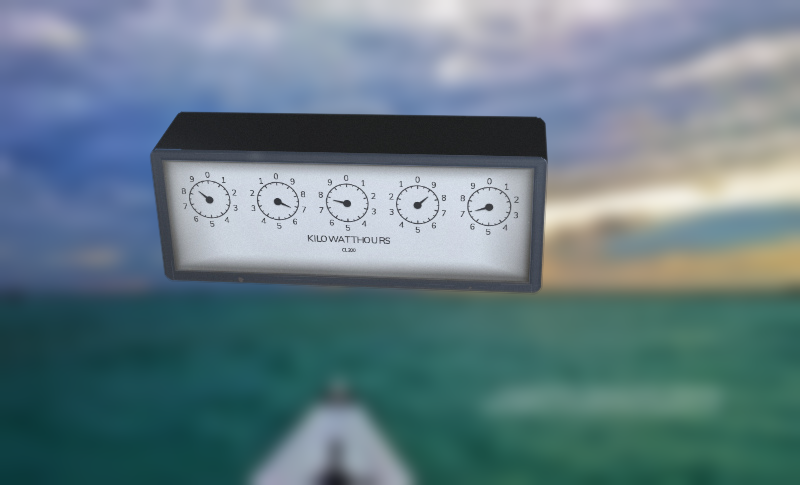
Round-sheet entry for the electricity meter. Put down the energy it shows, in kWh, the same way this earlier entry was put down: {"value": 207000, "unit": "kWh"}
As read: {"value": 86787, "unit": "kWh"}
